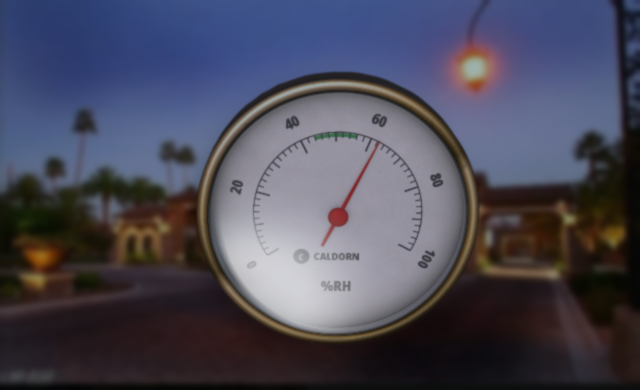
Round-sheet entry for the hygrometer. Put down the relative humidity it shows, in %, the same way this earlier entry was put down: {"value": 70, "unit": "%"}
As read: {"value": 62, "unit": "%"}
